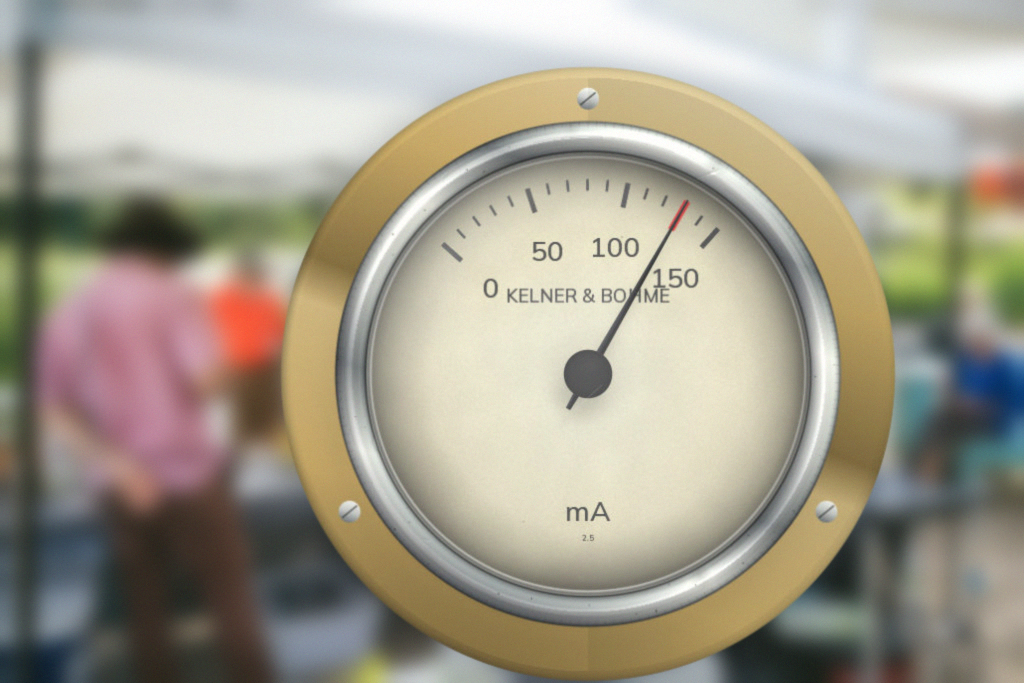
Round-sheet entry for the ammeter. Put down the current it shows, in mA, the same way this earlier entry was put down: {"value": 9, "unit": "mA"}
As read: {"value": 130, "unit": "mA"}
